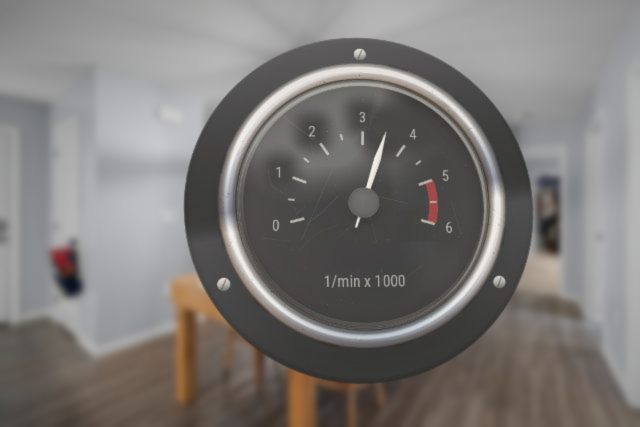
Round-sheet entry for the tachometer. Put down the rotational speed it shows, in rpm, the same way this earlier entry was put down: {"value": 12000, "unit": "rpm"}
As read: {"value": 3500, "unit": "rpm"}
